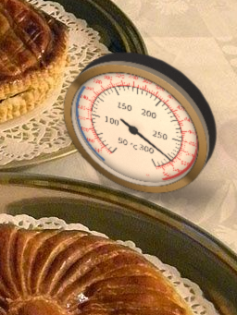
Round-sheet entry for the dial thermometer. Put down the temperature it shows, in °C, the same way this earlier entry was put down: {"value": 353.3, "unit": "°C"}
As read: {"value": 275, "unit": "°C"}
